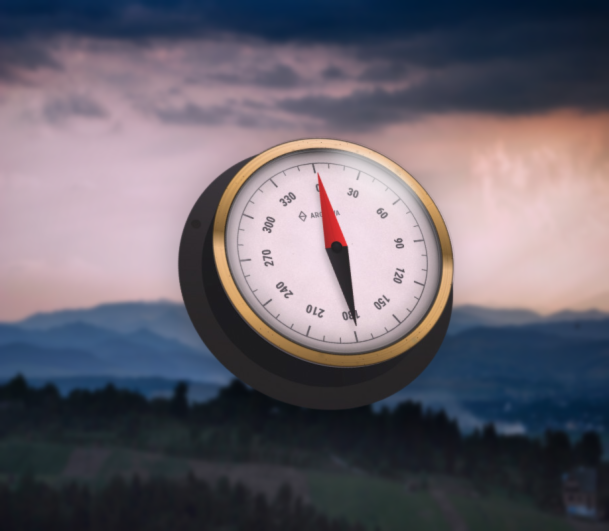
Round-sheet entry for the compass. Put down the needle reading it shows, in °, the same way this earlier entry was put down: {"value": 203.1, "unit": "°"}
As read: {"value": 0, "unit": "°"}
